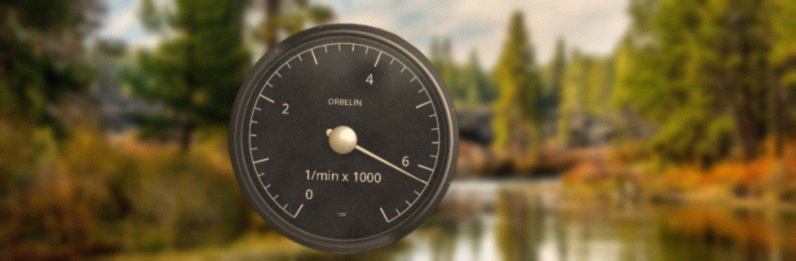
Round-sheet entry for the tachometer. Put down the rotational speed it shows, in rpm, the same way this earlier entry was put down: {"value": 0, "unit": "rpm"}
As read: {"value": 6200, "unit": "rpm"}
